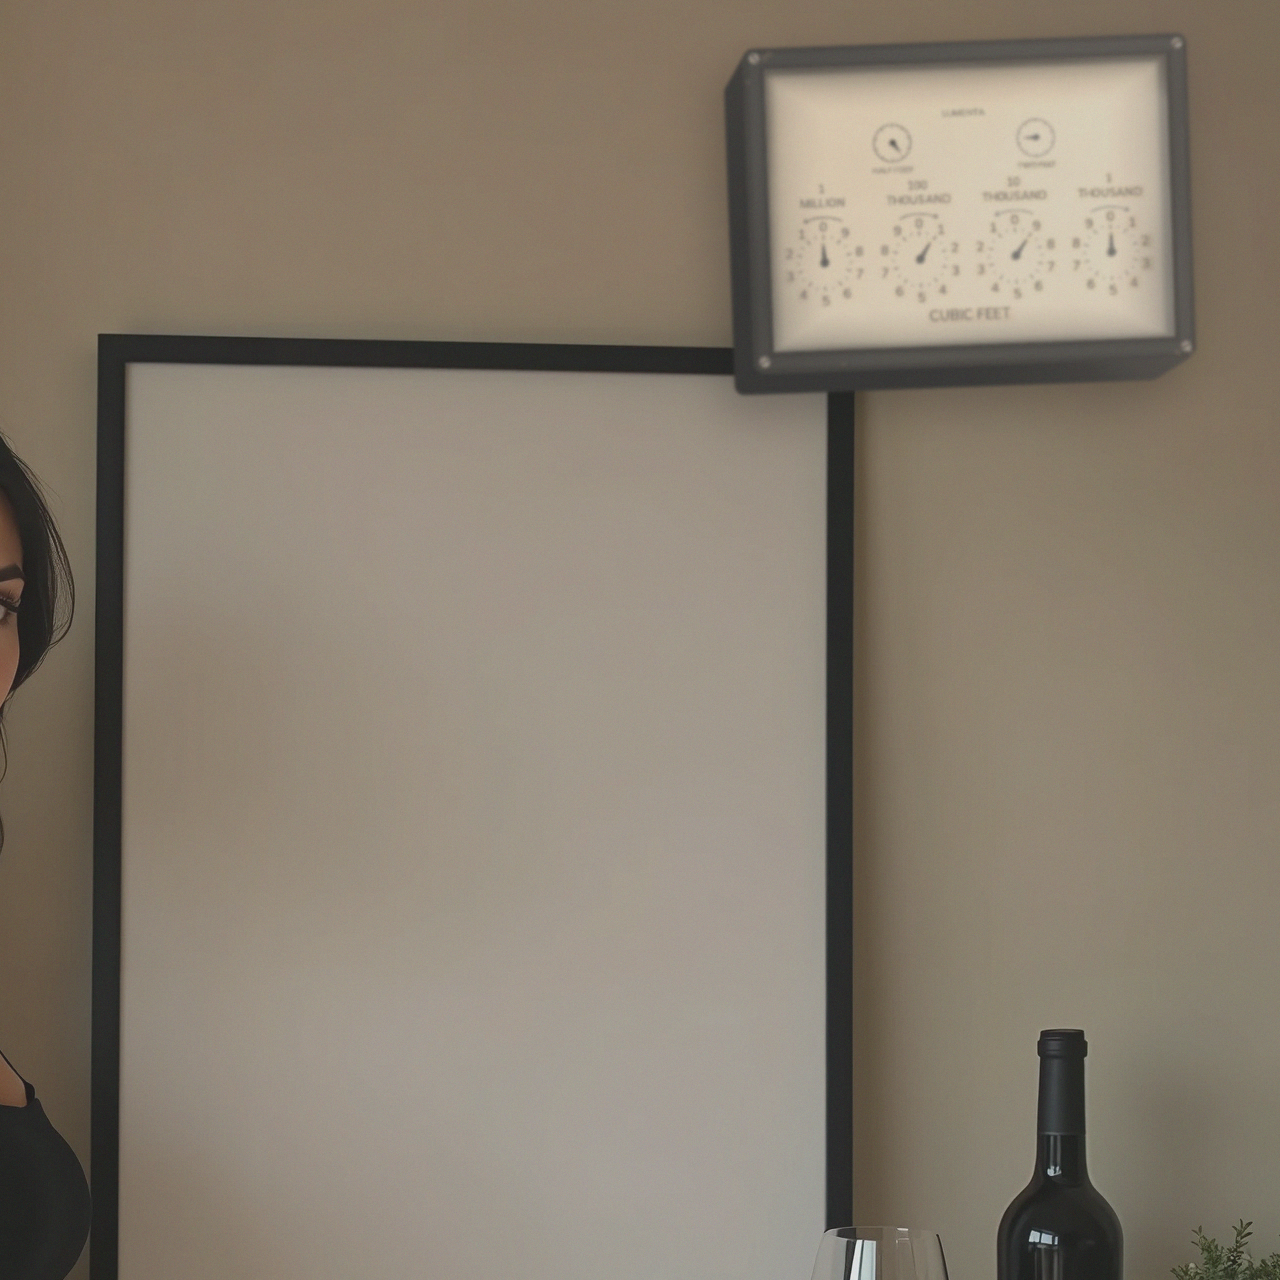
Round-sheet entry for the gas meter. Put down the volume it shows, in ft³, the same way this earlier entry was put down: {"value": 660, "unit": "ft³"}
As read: {"value": 9000, "unit": "ft³"}
